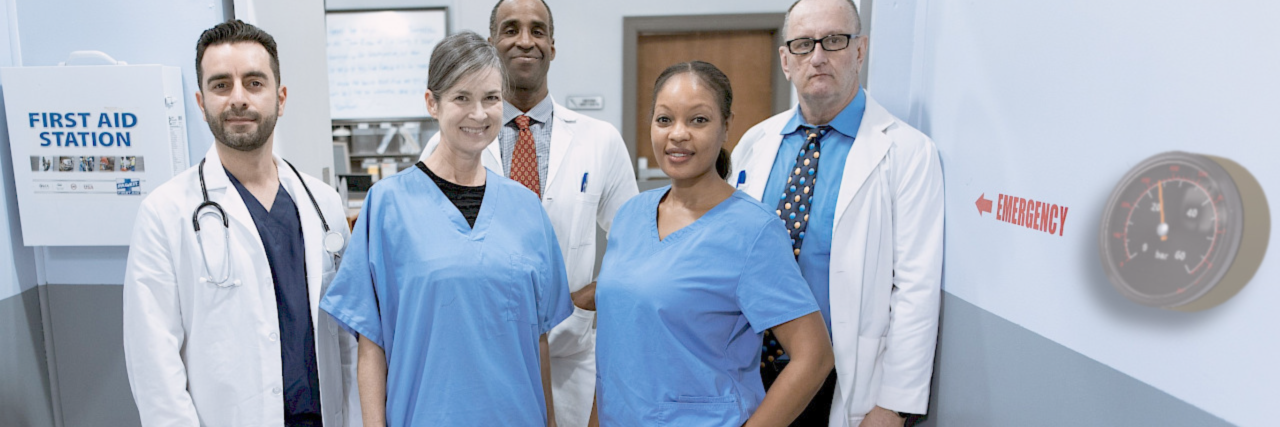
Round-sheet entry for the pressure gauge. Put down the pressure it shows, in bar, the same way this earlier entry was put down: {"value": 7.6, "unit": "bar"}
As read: {"value": 25, "unit": "bar"}
